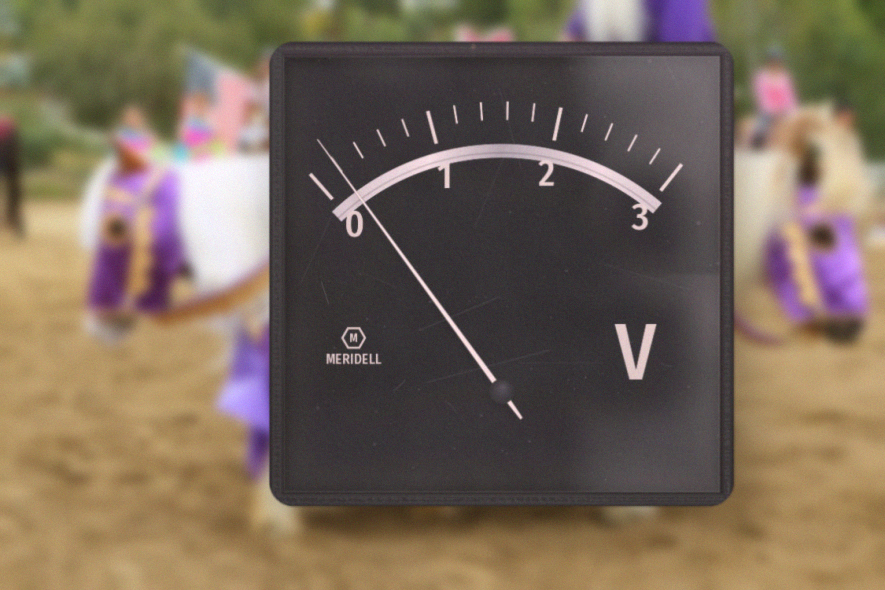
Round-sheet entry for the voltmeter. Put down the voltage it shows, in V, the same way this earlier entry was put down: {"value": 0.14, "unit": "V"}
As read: {"value": 0.2, "unit": "V"}
